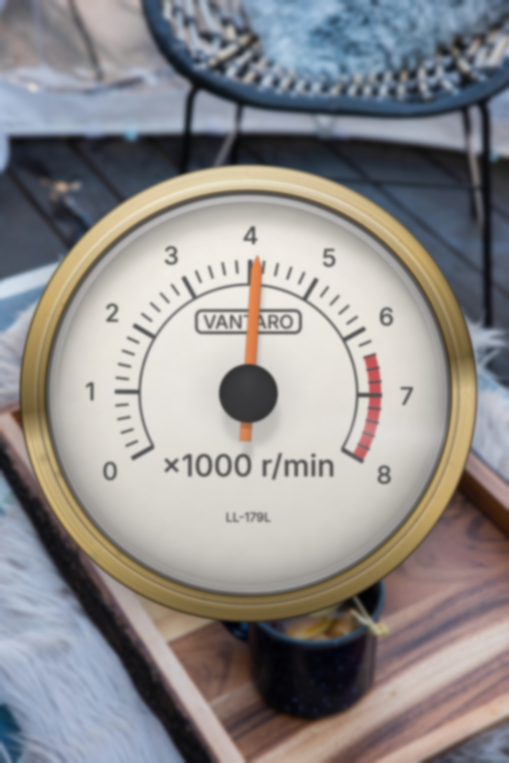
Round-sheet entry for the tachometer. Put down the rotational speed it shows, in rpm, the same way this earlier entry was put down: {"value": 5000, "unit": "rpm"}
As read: {"value": 4100, "unit": "rpm"}
